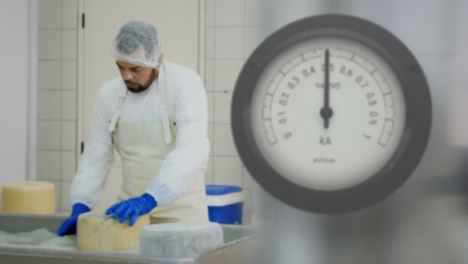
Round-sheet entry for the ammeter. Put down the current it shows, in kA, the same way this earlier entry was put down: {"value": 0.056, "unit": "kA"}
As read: {"value": 0.5, "unit": "kA"}
